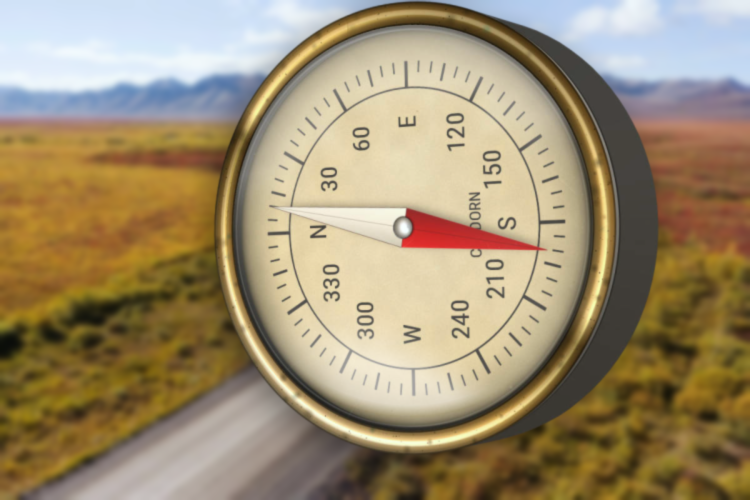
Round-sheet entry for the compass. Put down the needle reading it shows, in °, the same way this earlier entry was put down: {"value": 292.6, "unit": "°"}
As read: {"value": 190, "unit": "°"}
